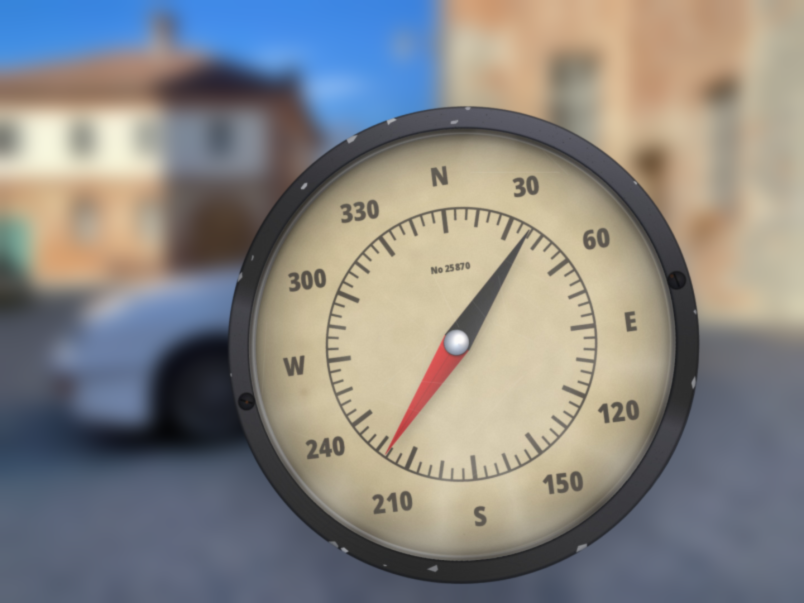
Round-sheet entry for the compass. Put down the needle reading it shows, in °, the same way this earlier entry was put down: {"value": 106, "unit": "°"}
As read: {"value": 220, "unit": "°"}
